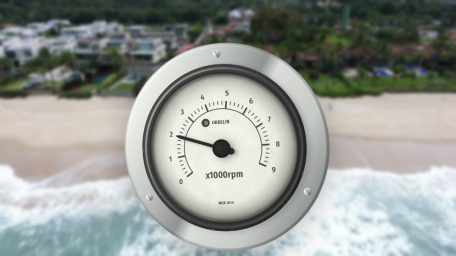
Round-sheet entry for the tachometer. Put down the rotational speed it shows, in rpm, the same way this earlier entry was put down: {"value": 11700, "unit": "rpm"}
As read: {"value": 2000, "unit": "rpm"}
